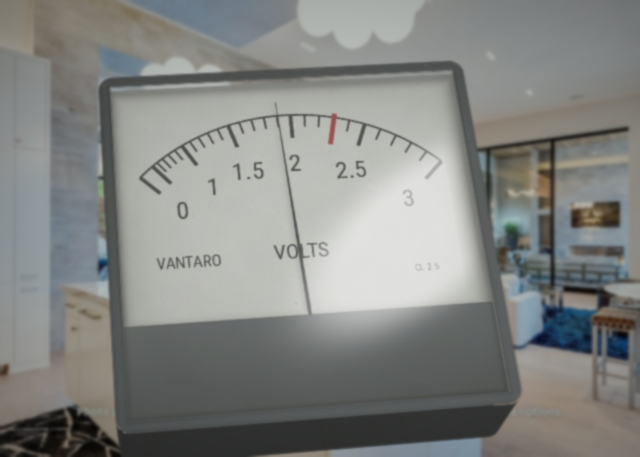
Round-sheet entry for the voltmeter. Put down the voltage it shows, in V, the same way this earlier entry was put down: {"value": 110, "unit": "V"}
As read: {"value": 1.9, "unit": "V"}
